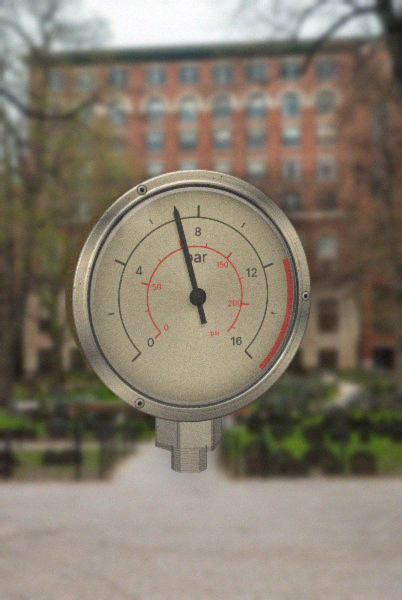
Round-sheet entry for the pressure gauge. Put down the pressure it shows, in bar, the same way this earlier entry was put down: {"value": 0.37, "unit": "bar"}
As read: {"value": 7, "unit": "bar"}
